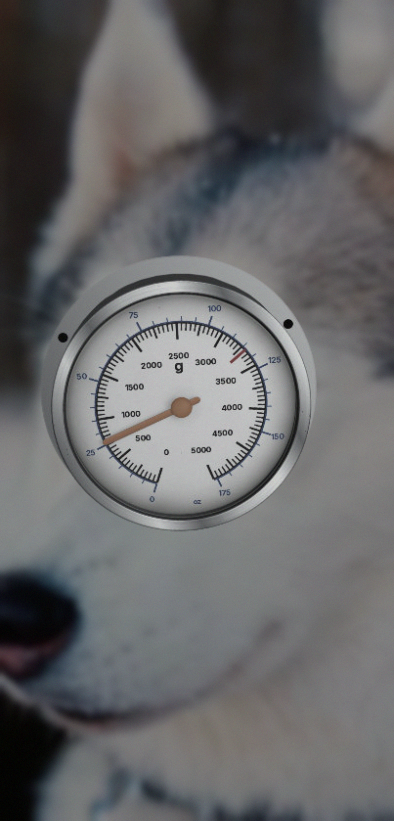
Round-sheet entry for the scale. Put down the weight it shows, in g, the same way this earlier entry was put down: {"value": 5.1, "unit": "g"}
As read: {"value": 750, "unit": "g"}
